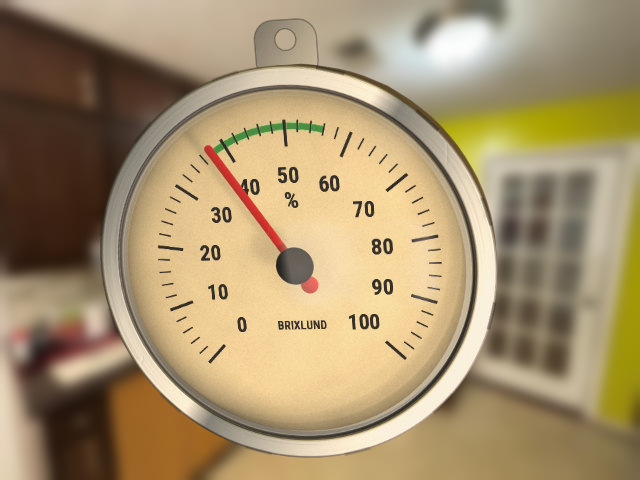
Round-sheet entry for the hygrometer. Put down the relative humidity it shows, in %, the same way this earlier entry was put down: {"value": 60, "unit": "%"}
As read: {"value": 38, "unit": "%"}
